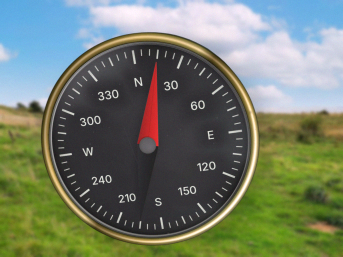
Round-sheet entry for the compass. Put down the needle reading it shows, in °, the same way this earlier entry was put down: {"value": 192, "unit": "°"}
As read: {"value": 15, "unit": "°"}
